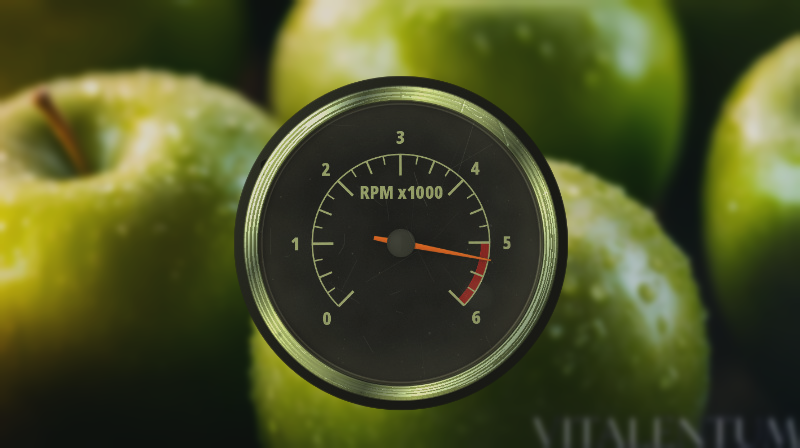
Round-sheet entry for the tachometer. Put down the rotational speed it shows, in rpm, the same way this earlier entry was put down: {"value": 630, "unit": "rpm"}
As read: {"value": 5250, "unit": "rpm"}
